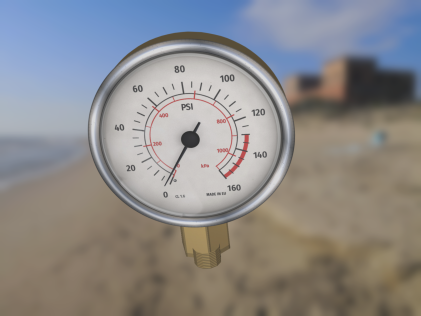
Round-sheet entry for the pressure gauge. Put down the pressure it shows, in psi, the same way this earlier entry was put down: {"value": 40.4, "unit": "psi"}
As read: {"value": 2.5, "unit": "psi"}
